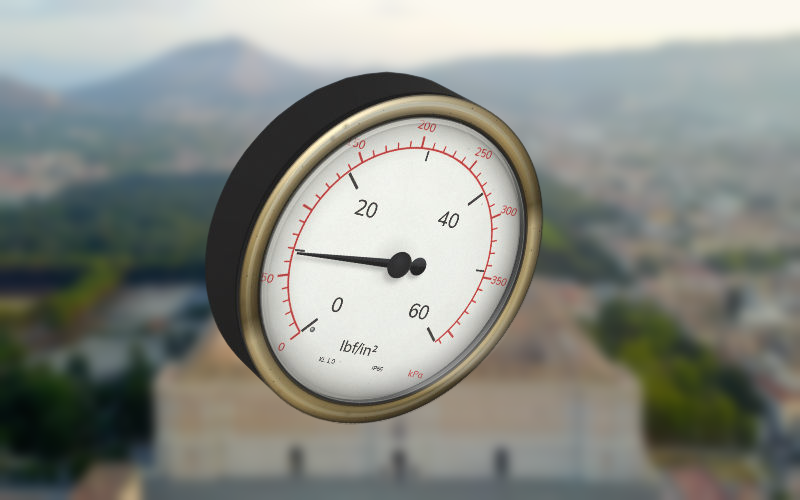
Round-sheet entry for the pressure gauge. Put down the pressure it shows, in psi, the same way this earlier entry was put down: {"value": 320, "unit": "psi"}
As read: {"value": 10, "unit": "psi"}
